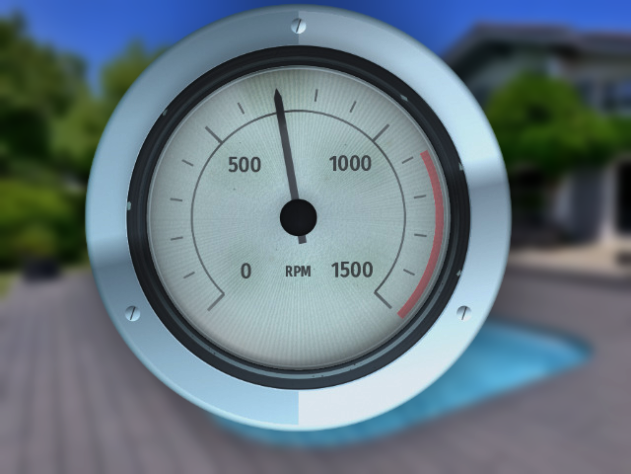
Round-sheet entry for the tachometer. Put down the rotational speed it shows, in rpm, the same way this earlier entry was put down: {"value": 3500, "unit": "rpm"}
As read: {"value": 700, "unit": "rpm"}
